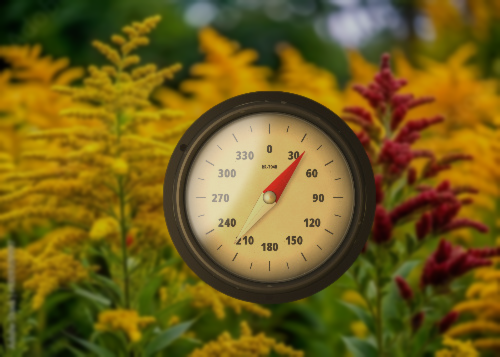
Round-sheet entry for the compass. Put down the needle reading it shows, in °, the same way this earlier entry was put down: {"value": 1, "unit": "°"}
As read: {"value": 37.5, "unit": "°"}
